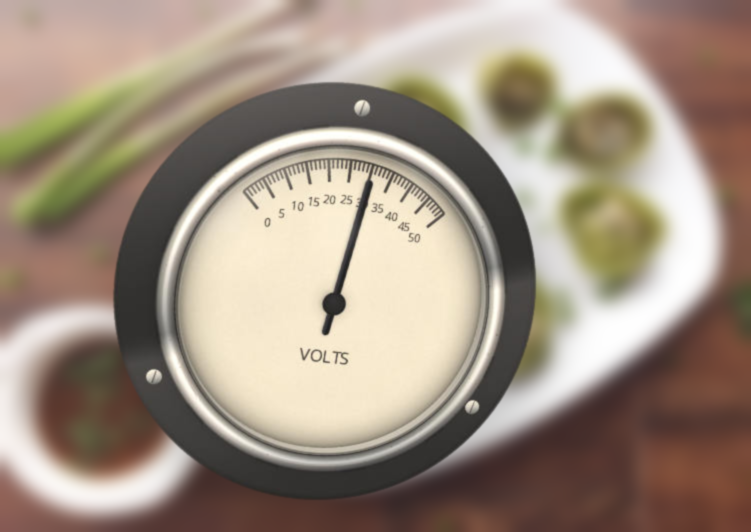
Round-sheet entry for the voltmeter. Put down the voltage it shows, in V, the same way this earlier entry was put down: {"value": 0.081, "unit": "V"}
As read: {"value": 30, "unit": "V"}
